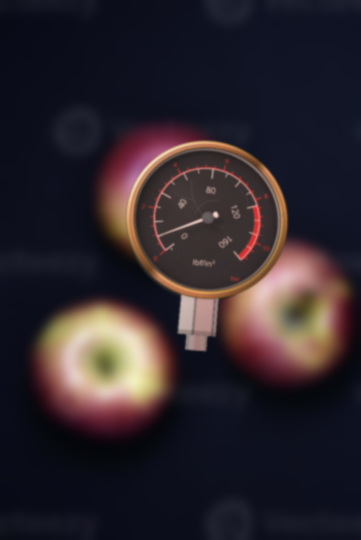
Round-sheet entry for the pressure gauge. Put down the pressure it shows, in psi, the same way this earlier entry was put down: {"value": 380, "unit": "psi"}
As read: {"value": 10, "unit": "psi"}
